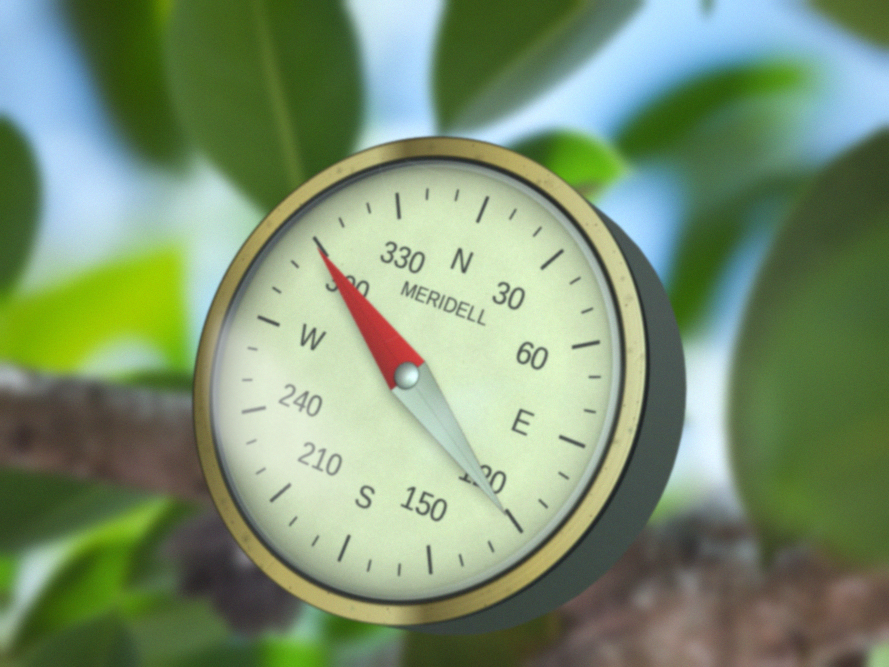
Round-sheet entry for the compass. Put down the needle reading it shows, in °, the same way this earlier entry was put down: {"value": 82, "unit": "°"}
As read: {"value": 300, "unit": "°"}
